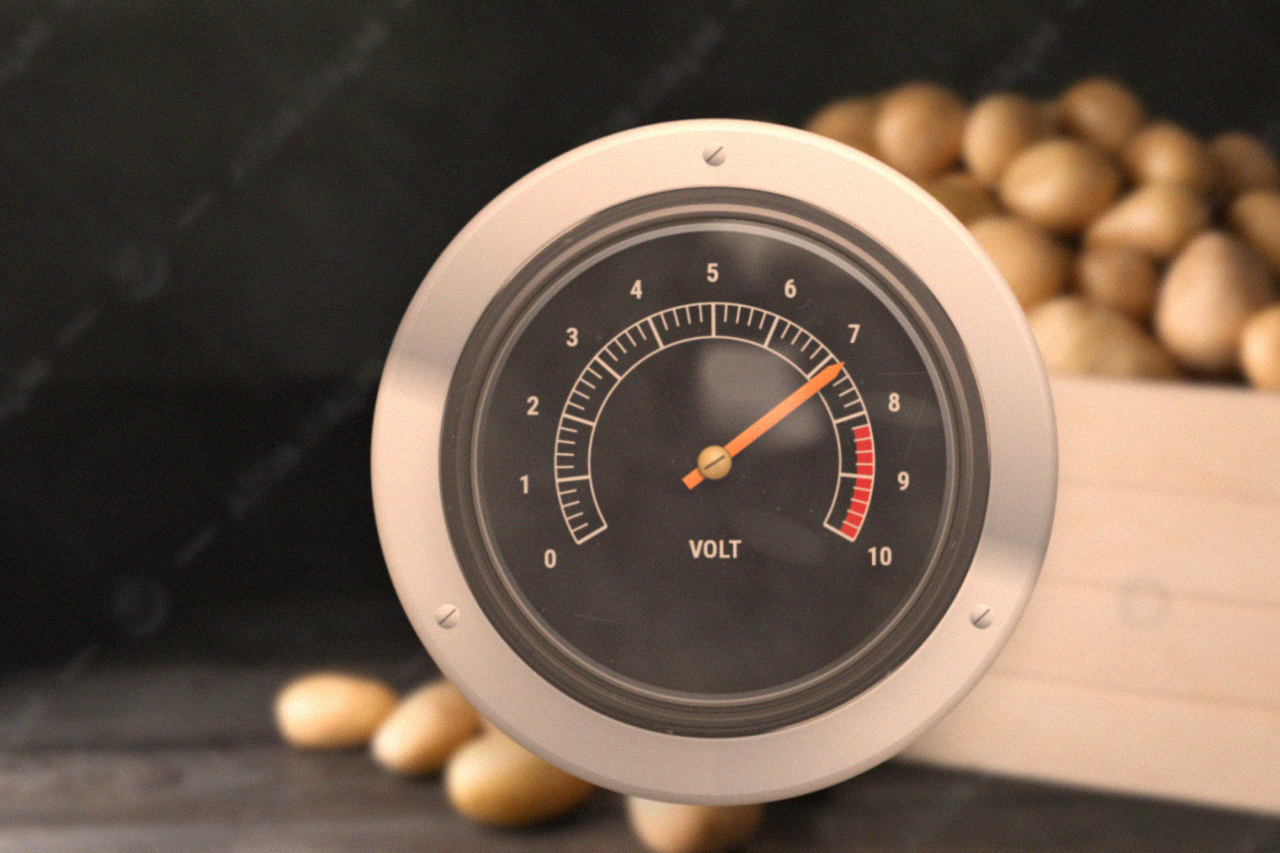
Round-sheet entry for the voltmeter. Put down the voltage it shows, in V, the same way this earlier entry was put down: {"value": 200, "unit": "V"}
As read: {"value": 7.2, "unit": "V"}
